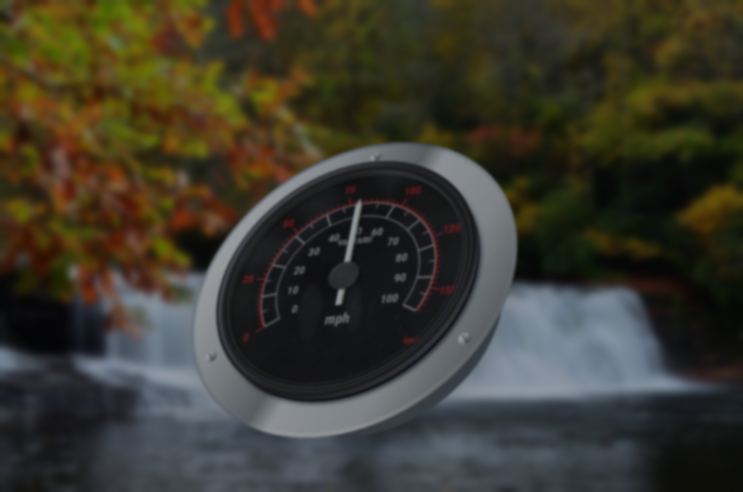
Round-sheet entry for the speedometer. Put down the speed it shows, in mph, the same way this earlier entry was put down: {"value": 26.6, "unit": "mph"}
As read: {"value": 50, "unit": "mph"}
